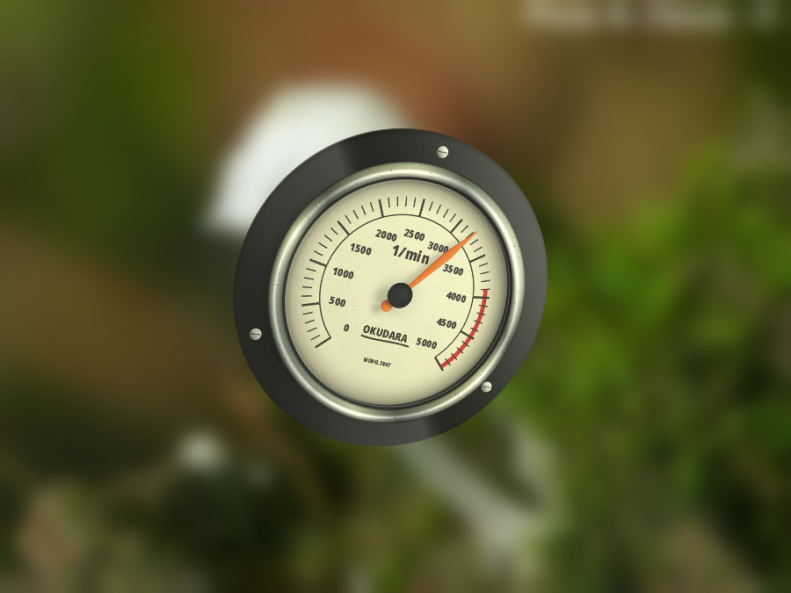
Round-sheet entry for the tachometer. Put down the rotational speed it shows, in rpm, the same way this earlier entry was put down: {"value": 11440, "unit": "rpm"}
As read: {"value": 3200, "unit": "rpm"}
